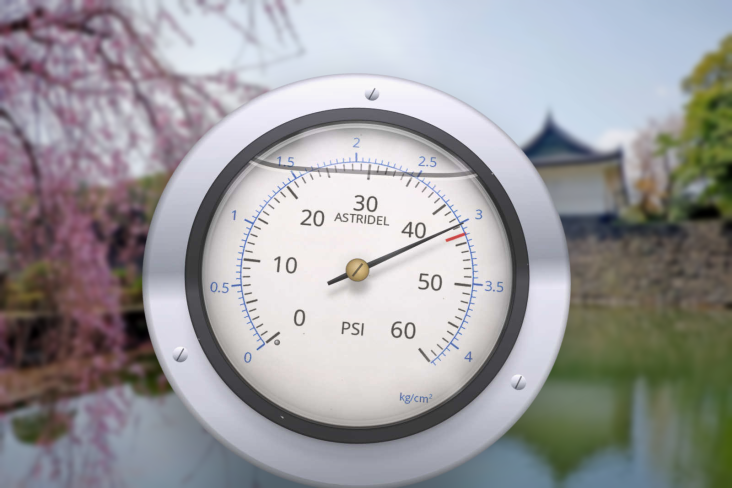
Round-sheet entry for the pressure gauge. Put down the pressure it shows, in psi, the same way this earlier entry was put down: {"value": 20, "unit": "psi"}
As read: {"value": 43, "unit": "psi"}
